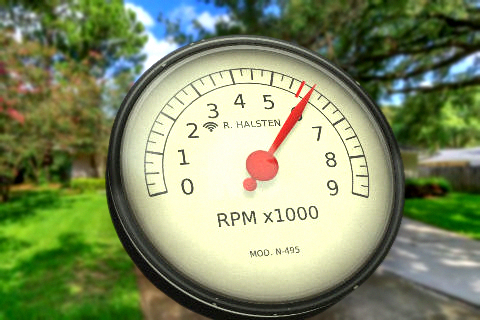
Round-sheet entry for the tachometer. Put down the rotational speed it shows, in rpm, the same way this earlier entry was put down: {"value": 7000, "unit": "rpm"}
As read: {"value": 6000, "unit": "rpm"}
